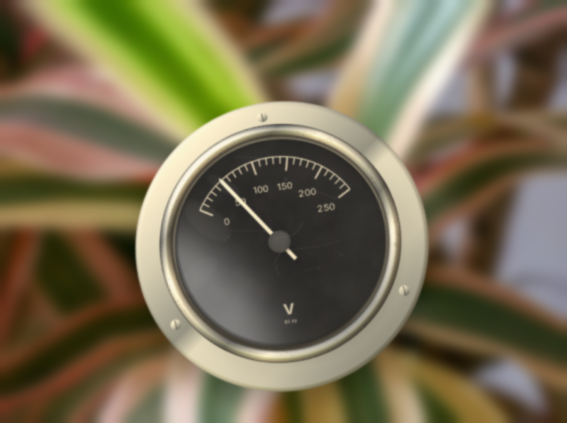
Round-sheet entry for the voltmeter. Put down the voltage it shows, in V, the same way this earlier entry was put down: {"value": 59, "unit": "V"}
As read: {"value": 50, "unit": "V"}
